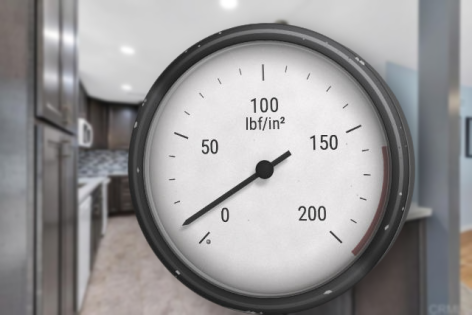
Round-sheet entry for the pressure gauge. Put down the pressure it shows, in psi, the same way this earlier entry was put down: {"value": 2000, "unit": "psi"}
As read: {"value": 10, "unit": "psi"}
